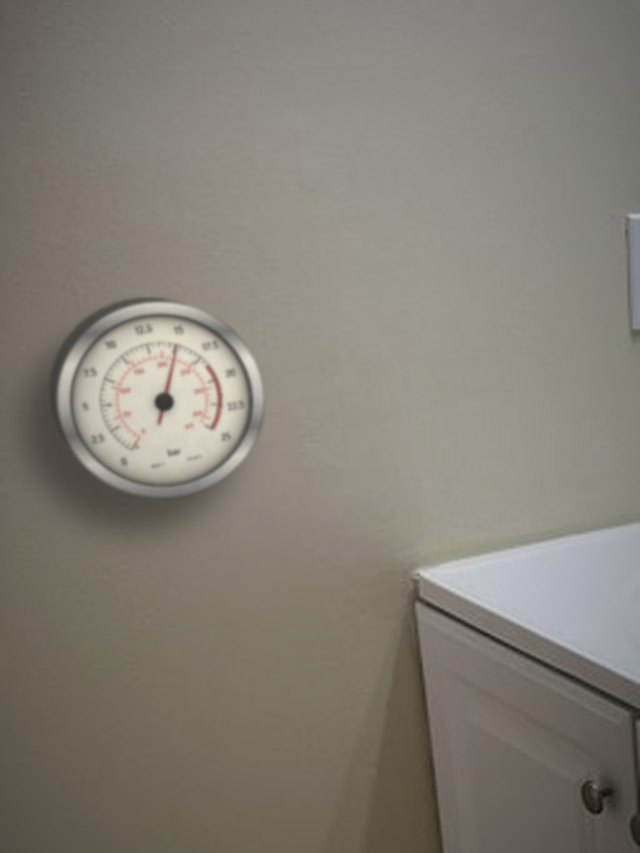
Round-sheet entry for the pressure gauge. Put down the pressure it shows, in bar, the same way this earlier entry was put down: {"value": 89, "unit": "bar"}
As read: {"value": 15, "unit": "bar"}
